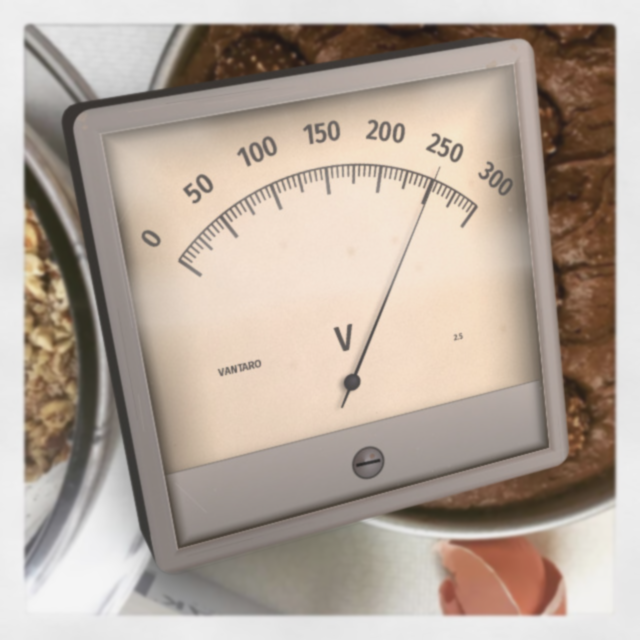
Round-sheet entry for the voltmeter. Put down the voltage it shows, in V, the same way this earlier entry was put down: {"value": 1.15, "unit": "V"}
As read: {"value": 250, "unit": "V"}
